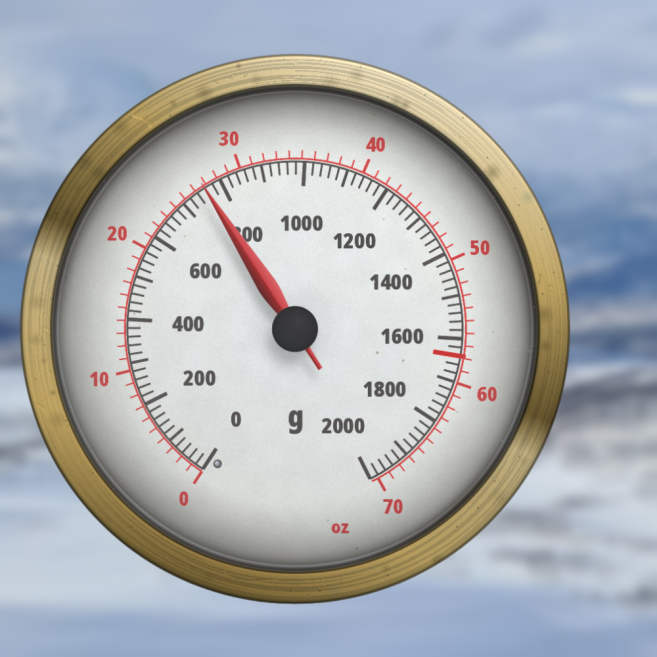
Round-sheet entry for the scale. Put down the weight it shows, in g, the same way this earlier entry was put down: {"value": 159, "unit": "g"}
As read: {"value": 760, "unit": "g"}
